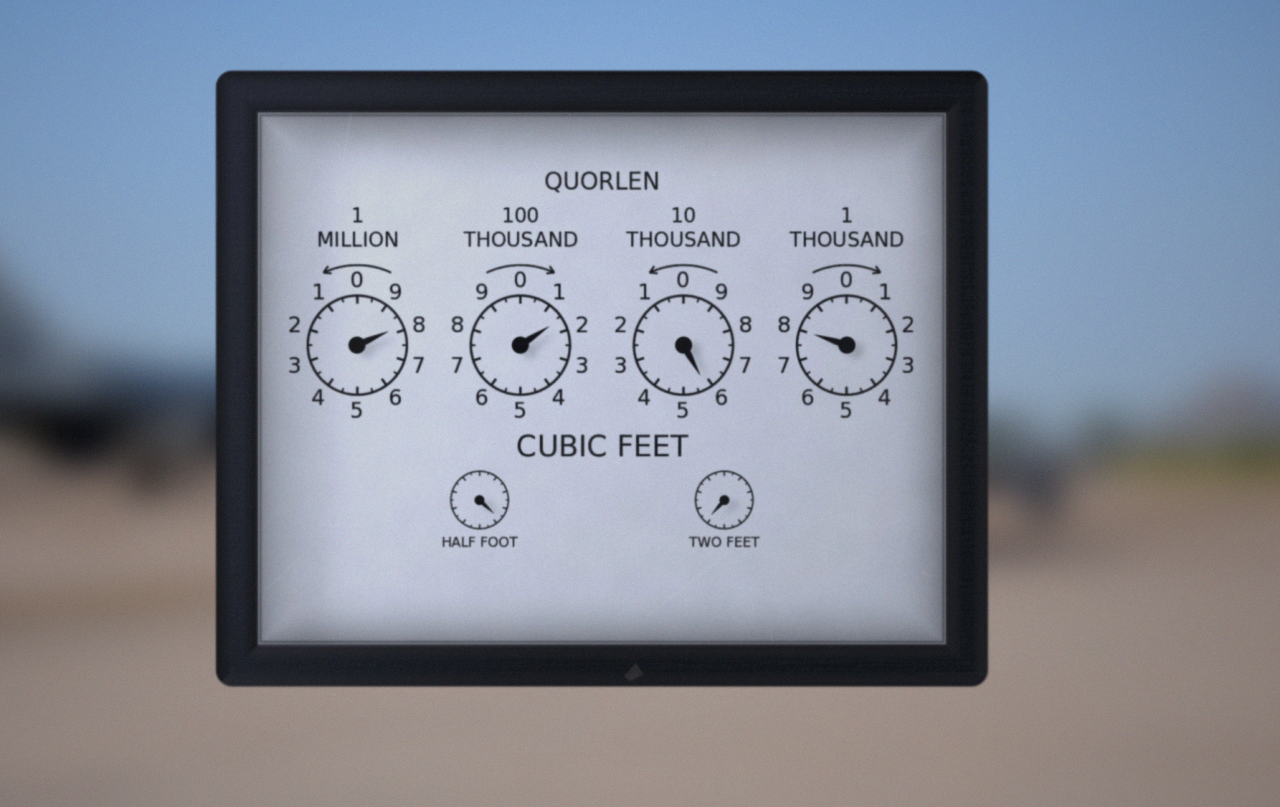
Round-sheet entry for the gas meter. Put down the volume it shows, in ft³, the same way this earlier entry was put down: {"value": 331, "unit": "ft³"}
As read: {"value": 815800, "unit": "ft³"}
